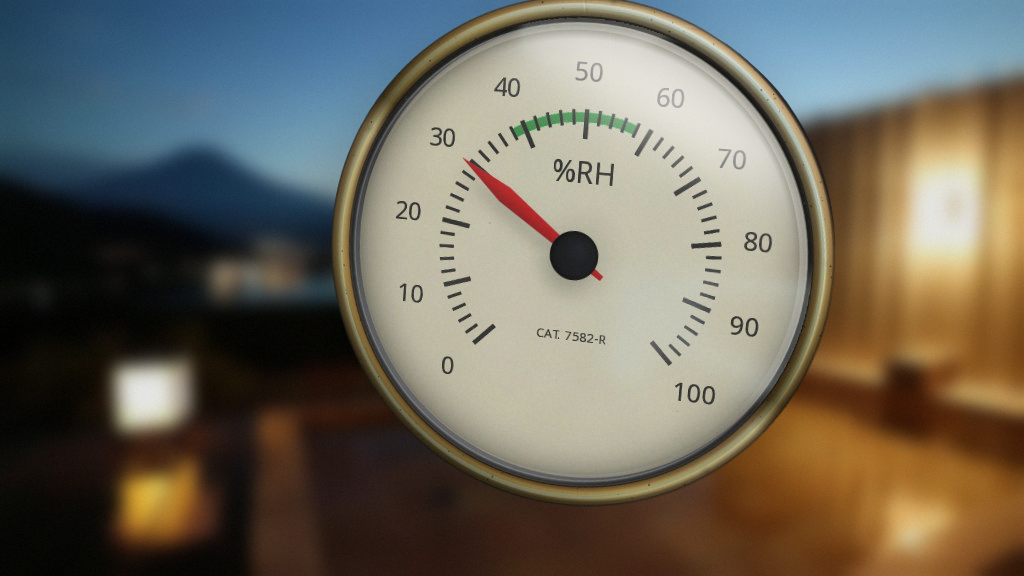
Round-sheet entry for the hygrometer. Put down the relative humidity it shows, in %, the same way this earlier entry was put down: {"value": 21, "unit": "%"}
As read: {"value": 30, "unit": "%"}
